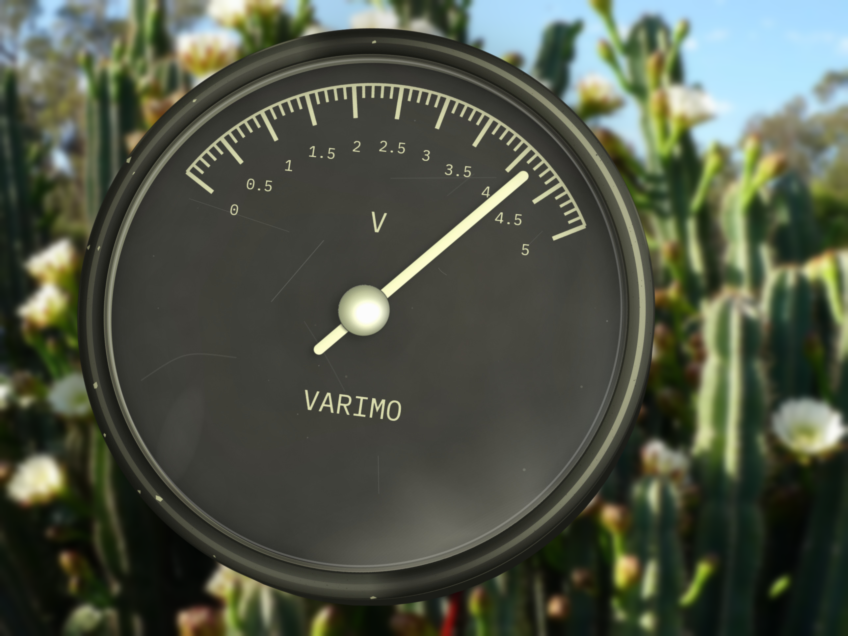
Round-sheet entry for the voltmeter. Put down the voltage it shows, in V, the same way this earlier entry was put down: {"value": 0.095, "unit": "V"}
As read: {"value": 4.2, "unit": "V"}
